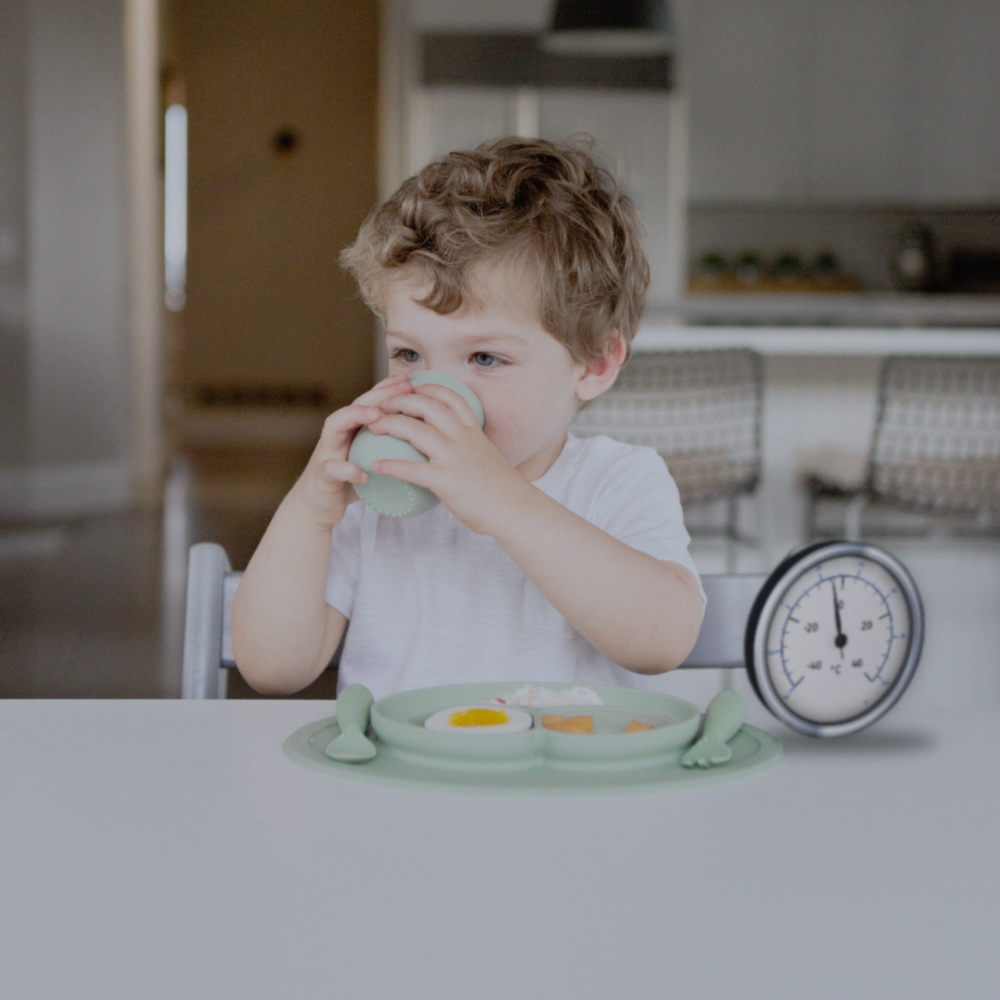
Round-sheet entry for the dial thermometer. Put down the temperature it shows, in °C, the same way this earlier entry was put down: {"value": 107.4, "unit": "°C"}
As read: {"value": -4, "unit": "°C"}
